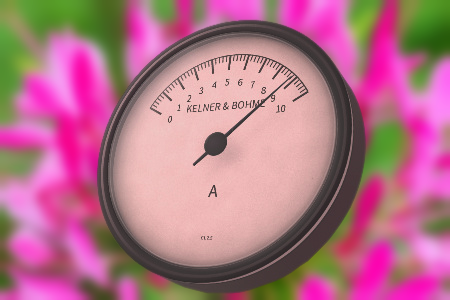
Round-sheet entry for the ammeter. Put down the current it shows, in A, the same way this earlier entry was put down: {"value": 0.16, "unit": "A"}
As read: {"value": 9, "unit": "A"}
